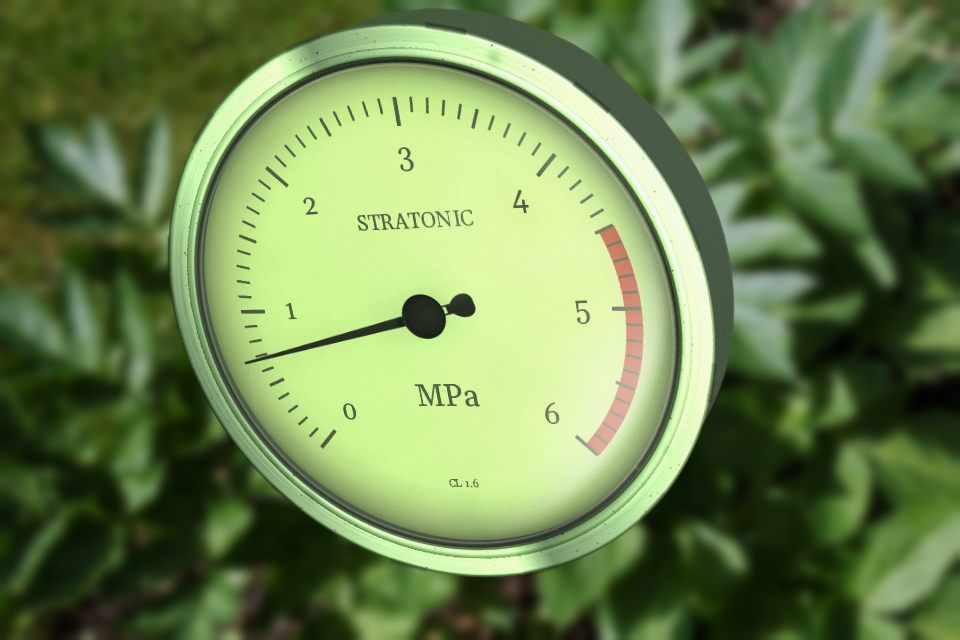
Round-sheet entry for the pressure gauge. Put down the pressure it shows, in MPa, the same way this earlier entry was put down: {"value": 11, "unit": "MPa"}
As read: {"value": 0.7, "unit": "MPa"}
